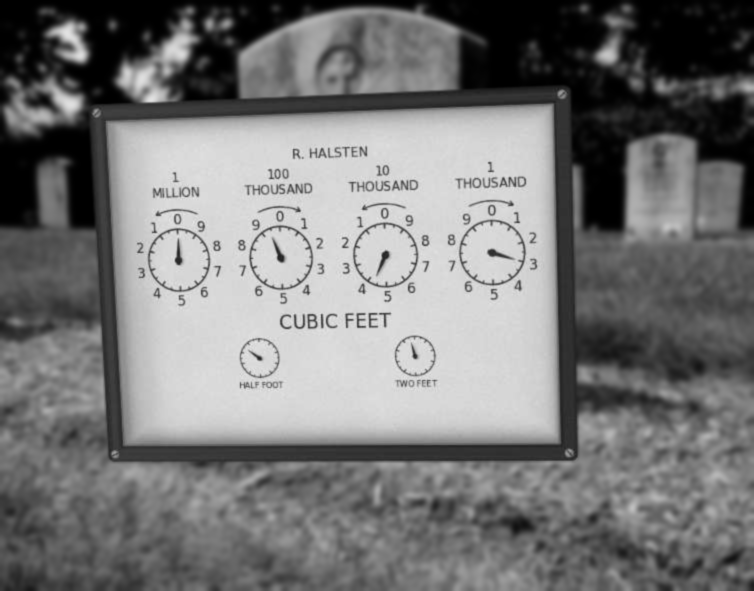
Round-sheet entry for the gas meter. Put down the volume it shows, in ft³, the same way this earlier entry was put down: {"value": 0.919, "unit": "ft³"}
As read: {"value": 994300, "unit": "ft³"}
